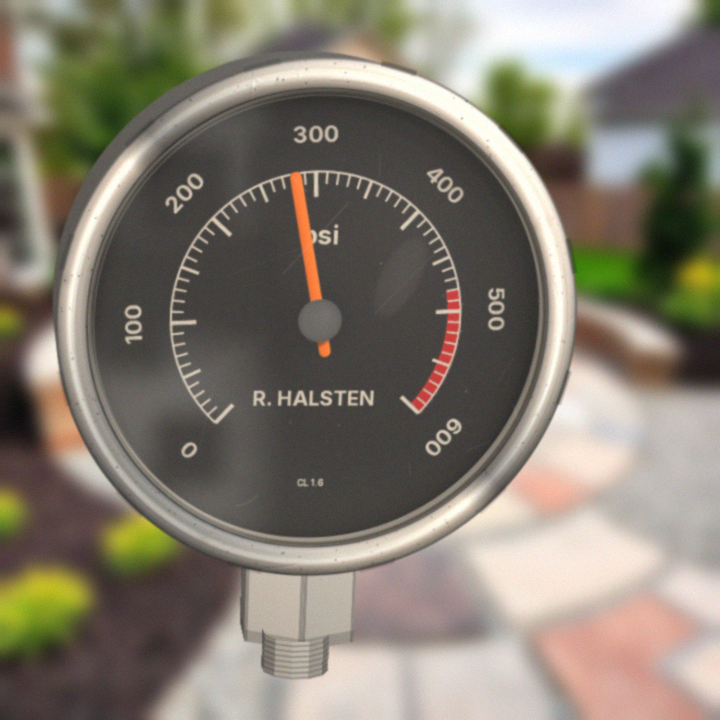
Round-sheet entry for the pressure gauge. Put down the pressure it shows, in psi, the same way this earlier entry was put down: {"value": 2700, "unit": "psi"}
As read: {"value": 280, "unit": "psi"}
